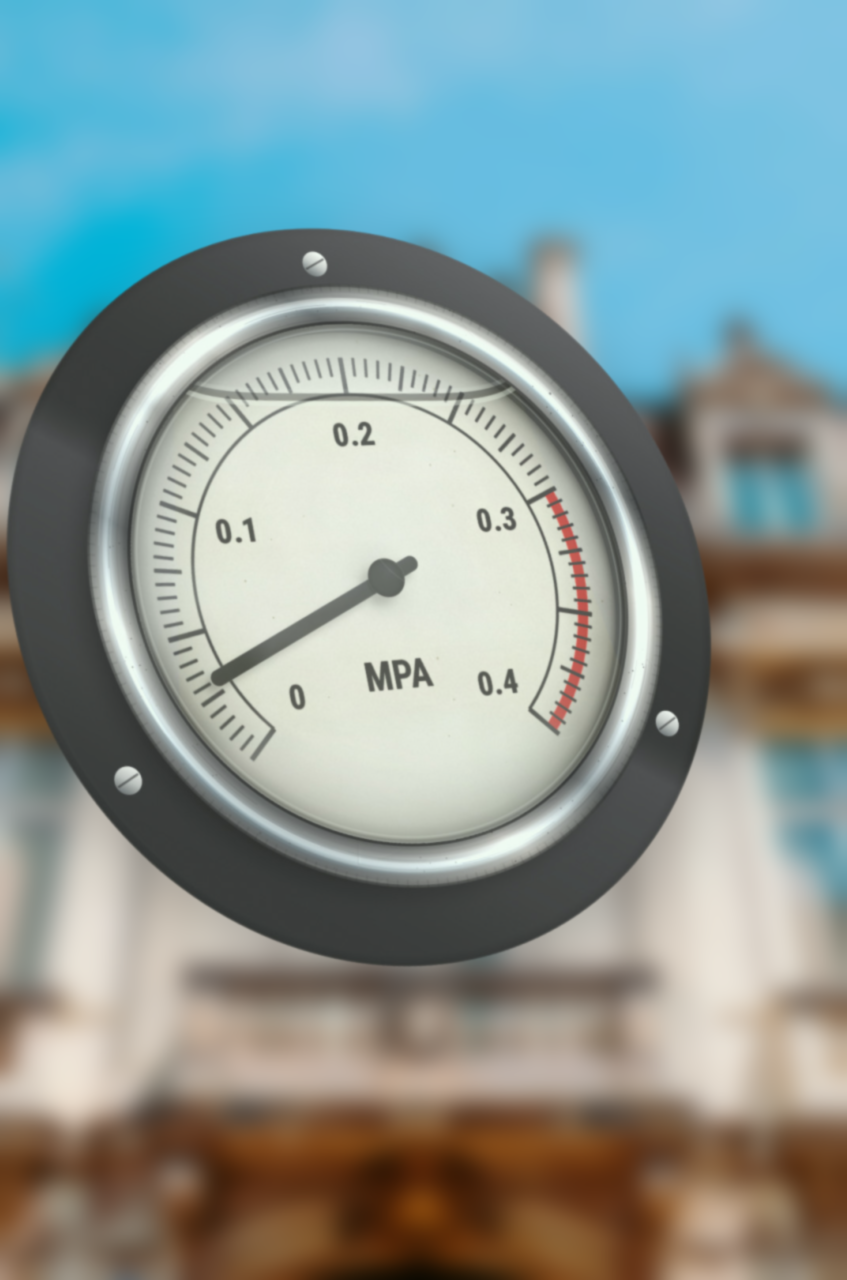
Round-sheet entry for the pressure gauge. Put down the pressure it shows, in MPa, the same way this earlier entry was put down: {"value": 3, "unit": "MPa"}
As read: {"value": 0.03, "unit": "MPa"}
